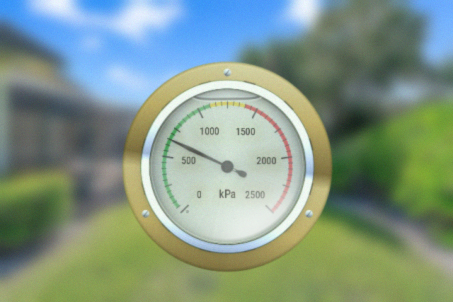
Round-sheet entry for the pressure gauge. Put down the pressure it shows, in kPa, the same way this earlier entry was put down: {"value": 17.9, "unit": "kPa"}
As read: {"value": 650, "unit": "kPa"}
